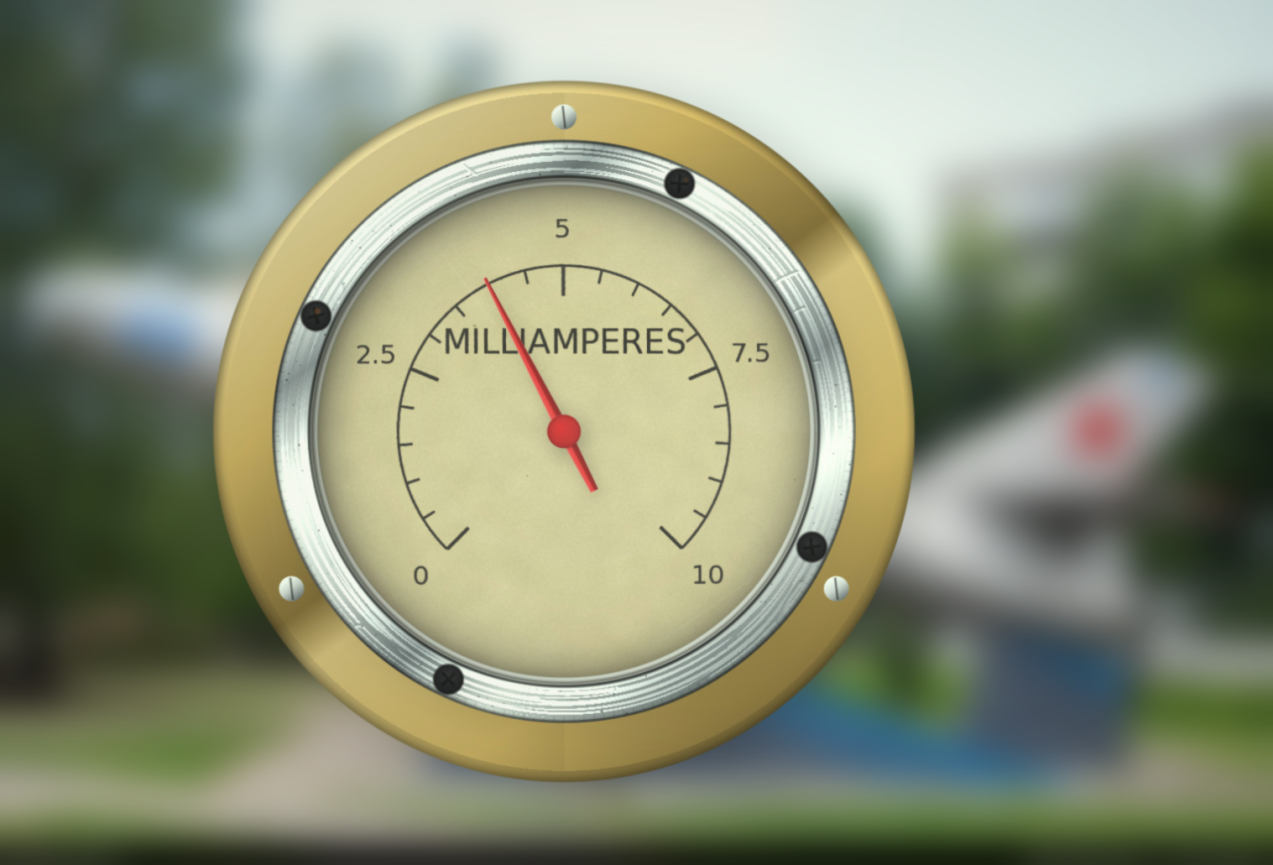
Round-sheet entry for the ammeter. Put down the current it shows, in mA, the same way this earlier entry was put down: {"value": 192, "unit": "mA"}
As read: {"value": 4, "unit": "mA"}
